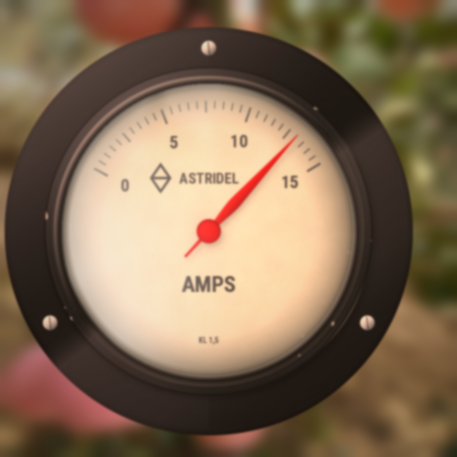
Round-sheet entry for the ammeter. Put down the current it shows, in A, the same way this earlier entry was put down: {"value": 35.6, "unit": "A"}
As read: {"value": 13, "unit": "A"}
